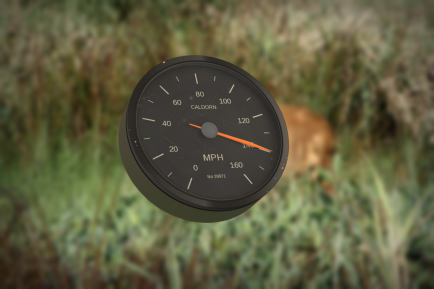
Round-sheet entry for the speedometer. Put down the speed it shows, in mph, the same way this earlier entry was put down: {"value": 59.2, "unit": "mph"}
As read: {"value": 140, "unit": "mph"}
